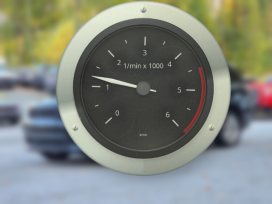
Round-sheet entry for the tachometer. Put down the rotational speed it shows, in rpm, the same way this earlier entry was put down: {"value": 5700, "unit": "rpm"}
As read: {"value": 1250, "unit": "rpm"}
